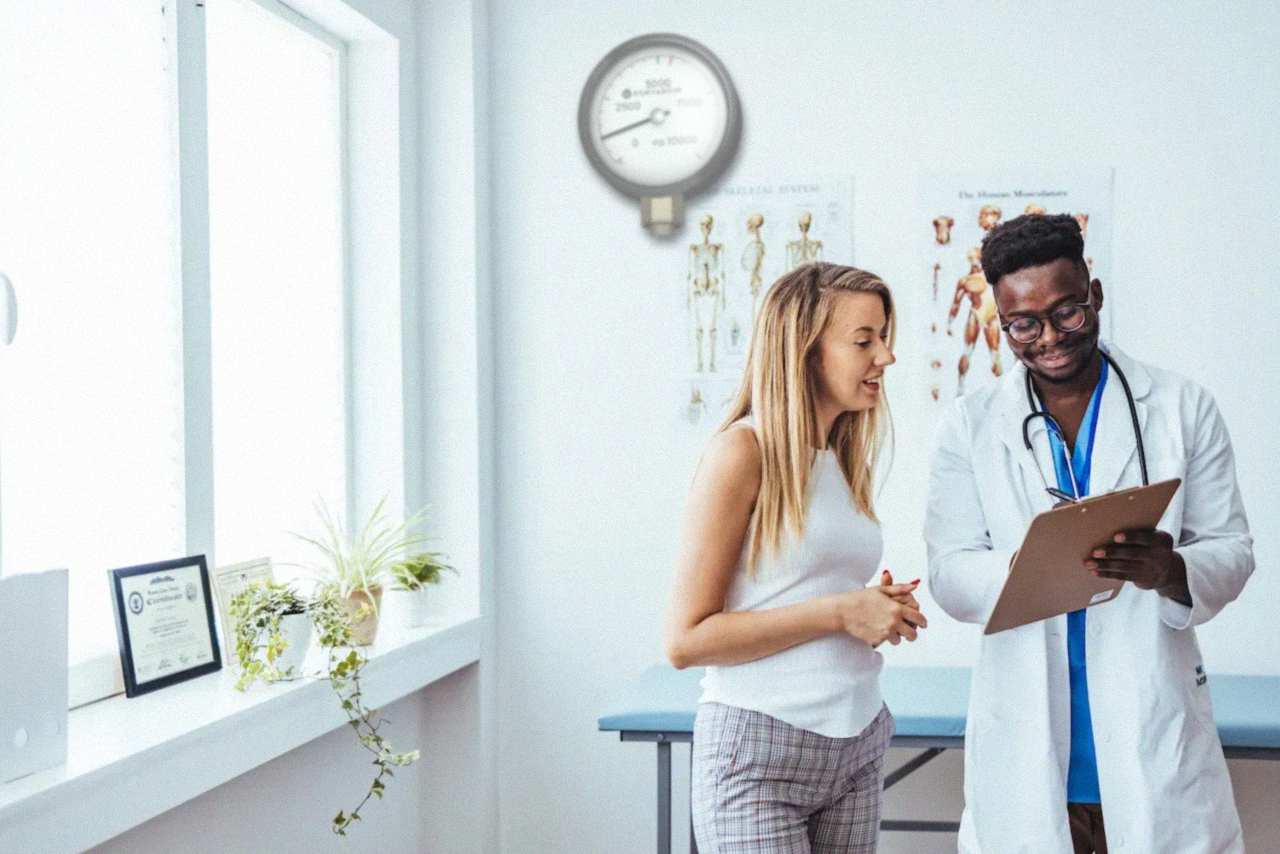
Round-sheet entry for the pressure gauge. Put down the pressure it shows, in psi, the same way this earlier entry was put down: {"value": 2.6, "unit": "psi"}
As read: {"value": 1000, "unit": "psi"}
